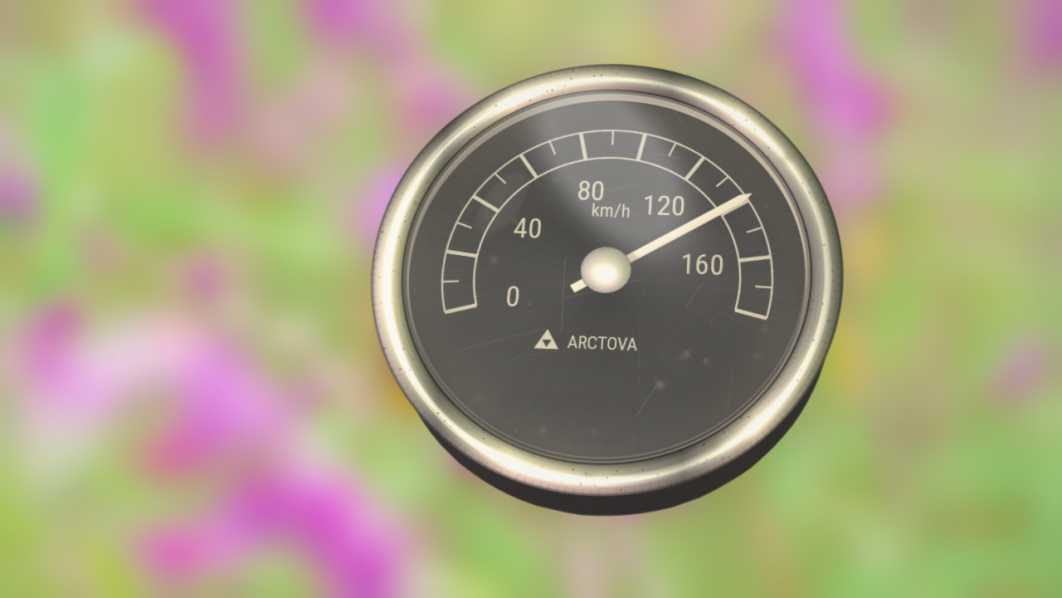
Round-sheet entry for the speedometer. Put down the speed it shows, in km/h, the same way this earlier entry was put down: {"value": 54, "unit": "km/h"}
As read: {"value": 140, "unit": "km/h"}
